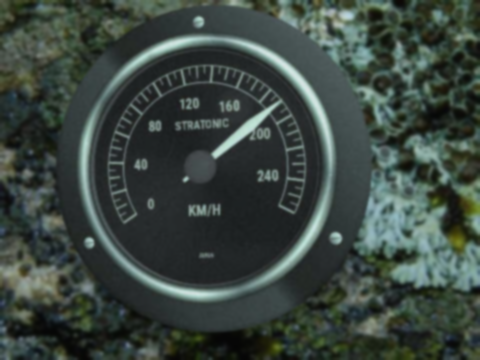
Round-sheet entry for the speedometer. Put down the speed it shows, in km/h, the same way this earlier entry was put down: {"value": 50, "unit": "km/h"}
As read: {"value": 190, "unit": "km/h"}
